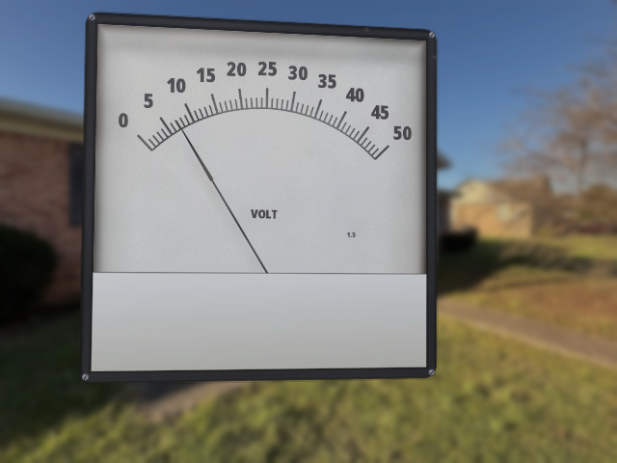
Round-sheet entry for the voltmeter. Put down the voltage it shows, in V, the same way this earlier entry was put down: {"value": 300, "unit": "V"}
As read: {"value": 7, "unit": "V"}
